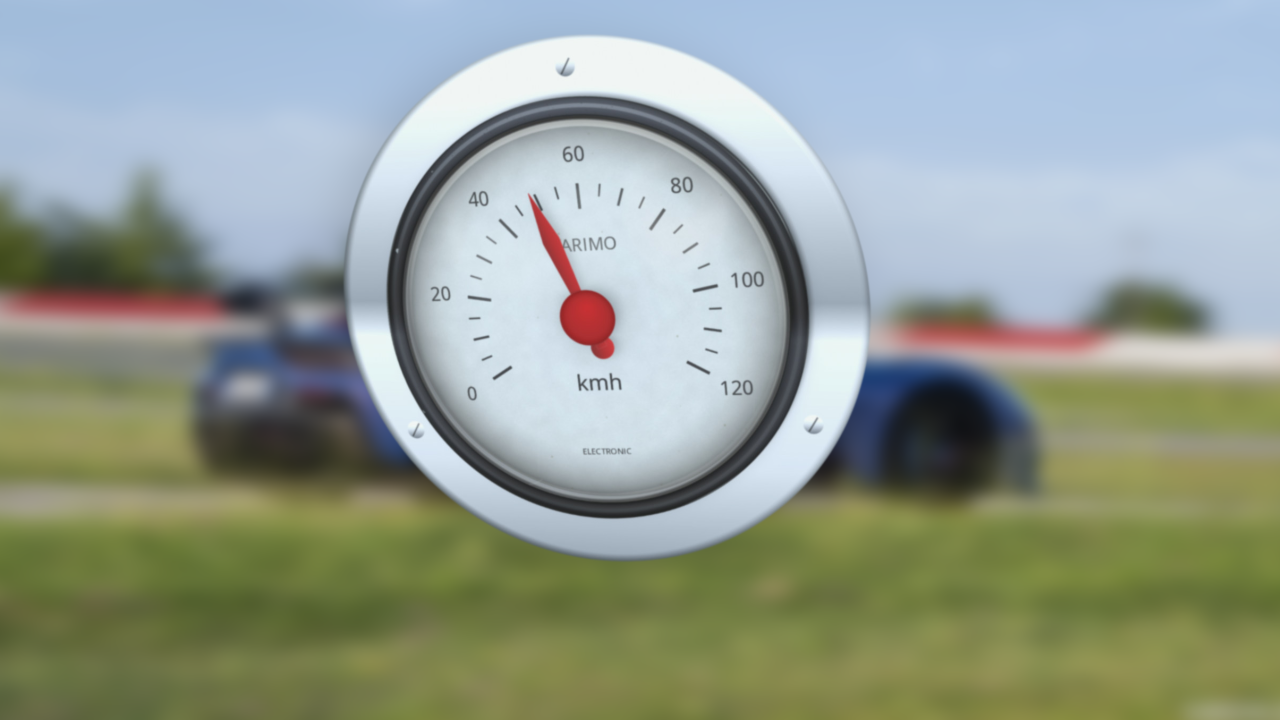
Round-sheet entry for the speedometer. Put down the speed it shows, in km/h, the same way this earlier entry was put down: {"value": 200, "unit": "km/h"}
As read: {"value": 50, "unit": "km/h"}
